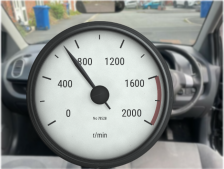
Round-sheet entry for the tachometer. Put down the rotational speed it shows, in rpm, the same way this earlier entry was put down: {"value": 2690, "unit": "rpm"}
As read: {"value": 700, "unit": "rpm"}
